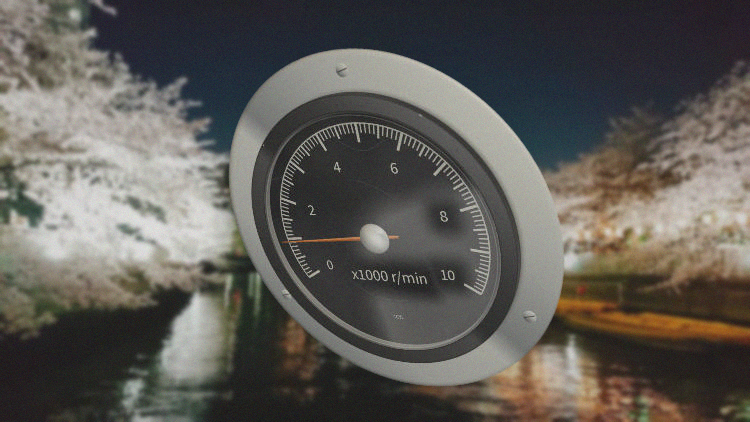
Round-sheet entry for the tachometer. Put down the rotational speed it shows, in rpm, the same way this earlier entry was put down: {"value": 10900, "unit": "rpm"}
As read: {"value": 1000, "unit": "rpm"}
